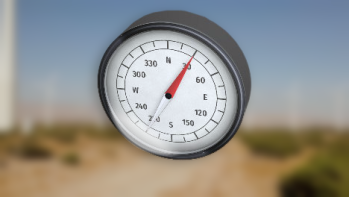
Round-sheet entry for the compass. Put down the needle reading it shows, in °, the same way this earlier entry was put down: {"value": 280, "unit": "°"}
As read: {"value": 30, "unit": "°"}
